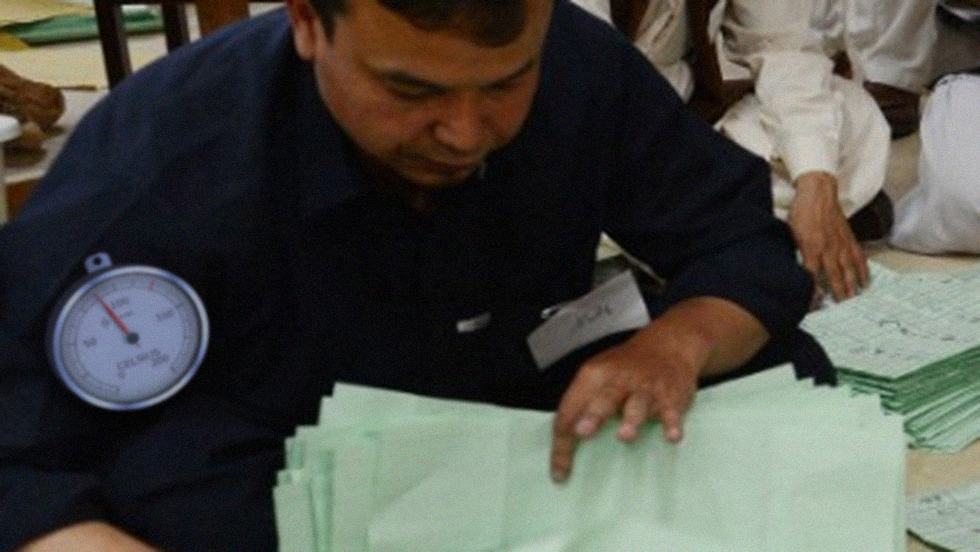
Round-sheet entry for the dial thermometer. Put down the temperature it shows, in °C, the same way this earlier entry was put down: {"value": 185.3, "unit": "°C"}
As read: {"value": 87.5, "unit": "°C"}
